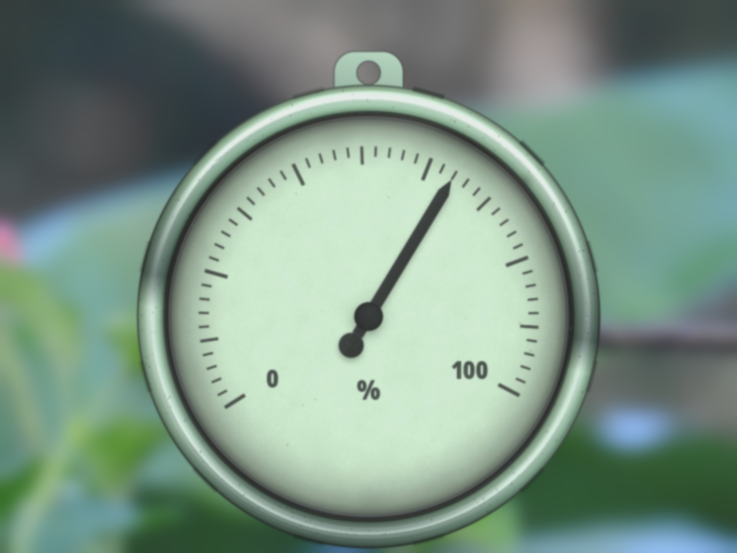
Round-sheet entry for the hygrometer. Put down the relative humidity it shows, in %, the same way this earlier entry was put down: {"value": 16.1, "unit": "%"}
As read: {"value": 64, "unit": "%"}
